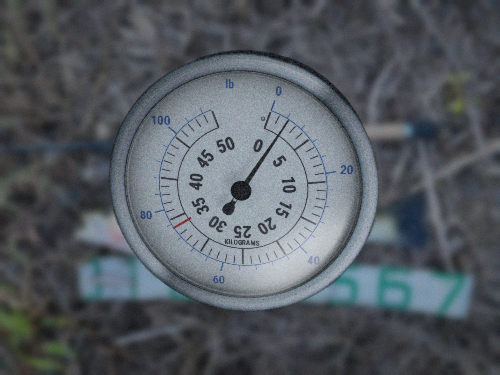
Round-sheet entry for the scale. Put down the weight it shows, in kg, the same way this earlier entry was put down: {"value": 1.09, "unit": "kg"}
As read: {"value": 2, "unit": "kg"}
